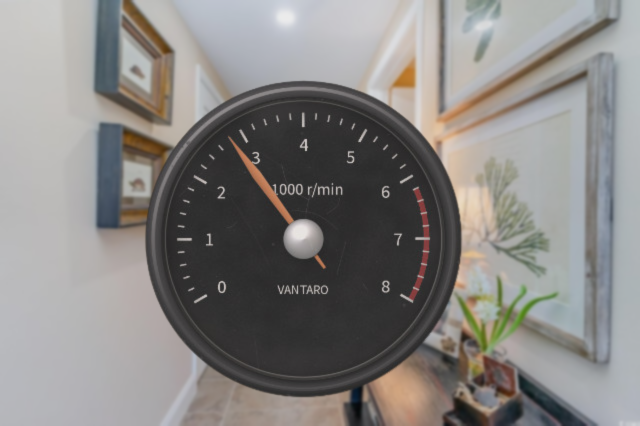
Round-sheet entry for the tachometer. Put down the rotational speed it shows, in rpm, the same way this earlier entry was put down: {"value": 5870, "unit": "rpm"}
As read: {"value": 2800, "unit": "rpm"}
